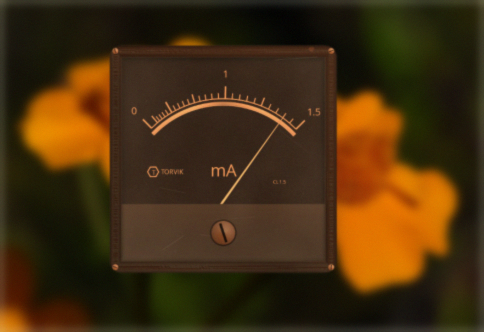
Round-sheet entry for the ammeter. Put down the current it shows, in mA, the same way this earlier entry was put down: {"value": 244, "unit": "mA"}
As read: {"value": 1.4, "unit": "mA"}
